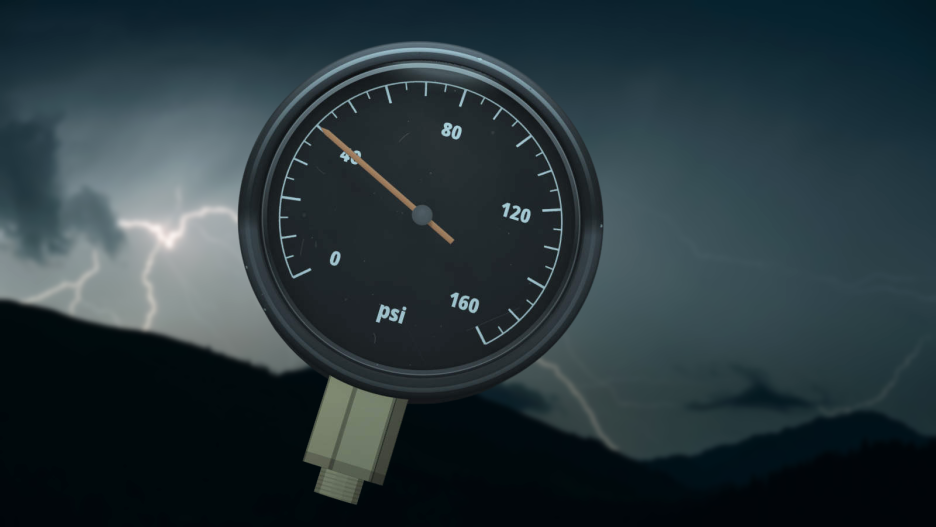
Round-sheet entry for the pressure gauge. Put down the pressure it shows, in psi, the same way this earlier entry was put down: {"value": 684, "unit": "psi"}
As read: {"value": 40, "unit": "psi"}
